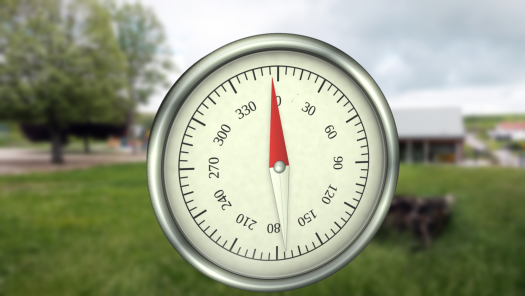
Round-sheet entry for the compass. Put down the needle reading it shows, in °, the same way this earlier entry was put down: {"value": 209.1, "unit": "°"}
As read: {"value": 355, "unit": "°"}
